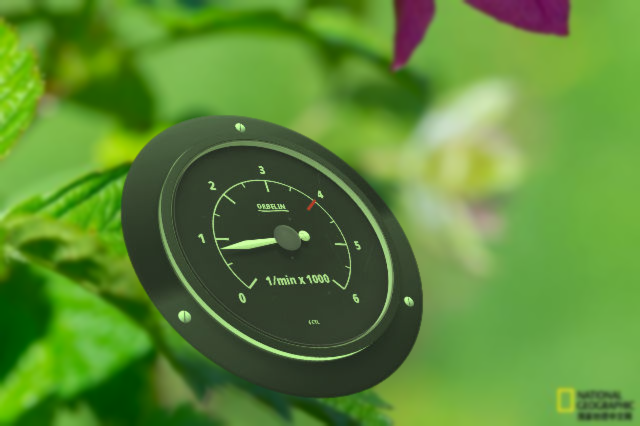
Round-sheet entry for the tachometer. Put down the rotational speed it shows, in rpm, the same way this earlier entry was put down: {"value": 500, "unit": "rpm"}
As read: {"value": 750, "unit": "rpm"}
